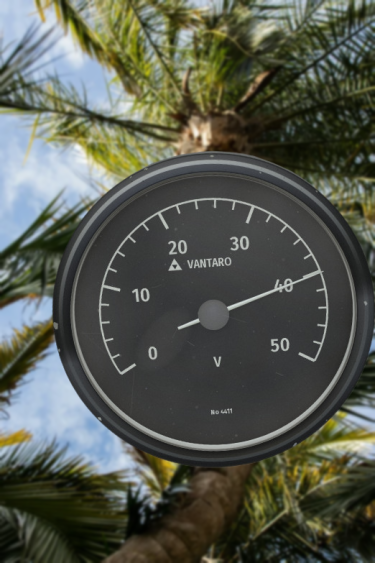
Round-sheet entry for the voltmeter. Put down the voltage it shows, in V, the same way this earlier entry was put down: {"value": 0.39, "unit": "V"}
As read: {"value": 40, "unit": "V"}
